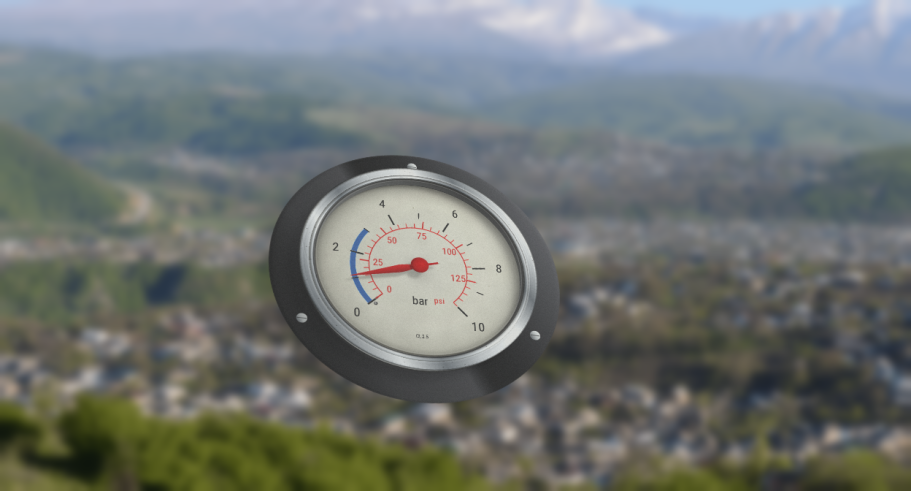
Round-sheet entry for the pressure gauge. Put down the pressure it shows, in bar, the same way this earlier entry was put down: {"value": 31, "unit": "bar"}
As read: {"value": 1, "unit": "bar"}
